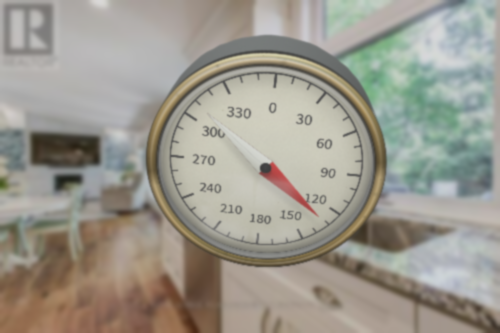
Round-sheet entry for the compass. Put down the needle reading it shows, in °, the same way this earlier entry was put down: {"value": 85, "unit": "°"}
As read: {"value": 130, "unit": "°"}
